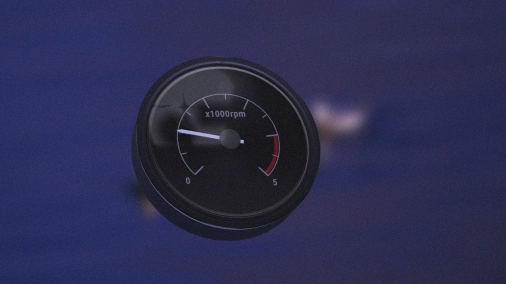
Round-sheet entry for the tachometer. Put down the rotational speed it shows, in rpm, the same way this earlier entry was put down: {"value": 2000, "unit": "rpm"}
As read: {"value": 1000, "unit": "rpm"}
